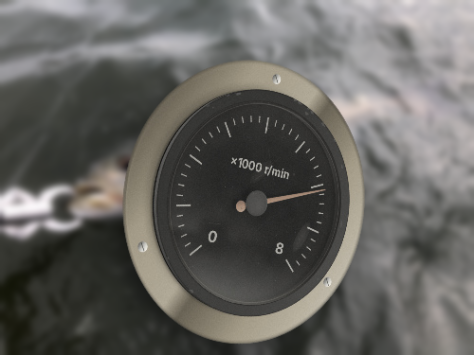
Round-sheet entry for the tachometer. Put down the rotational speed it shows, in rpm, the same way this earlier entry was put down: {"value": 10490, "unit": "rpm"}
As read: {"value": 6100, "unit": "rpm"}
